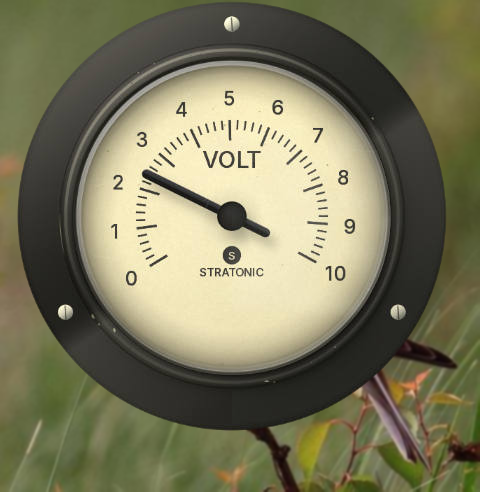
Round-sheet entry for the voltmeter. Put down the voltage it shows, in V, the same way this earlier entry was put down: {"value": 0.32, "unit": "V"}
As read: {"value": 2.4, "unit": "V"}
